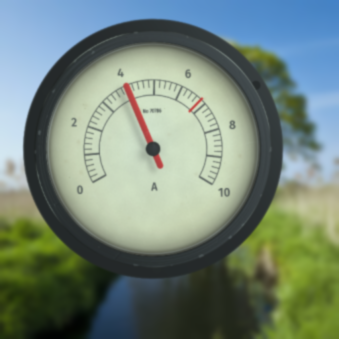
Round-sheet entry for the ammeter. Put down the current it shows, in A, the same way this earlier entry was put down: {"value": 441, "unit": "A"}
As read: {"value": 4, "unit": "A"}
